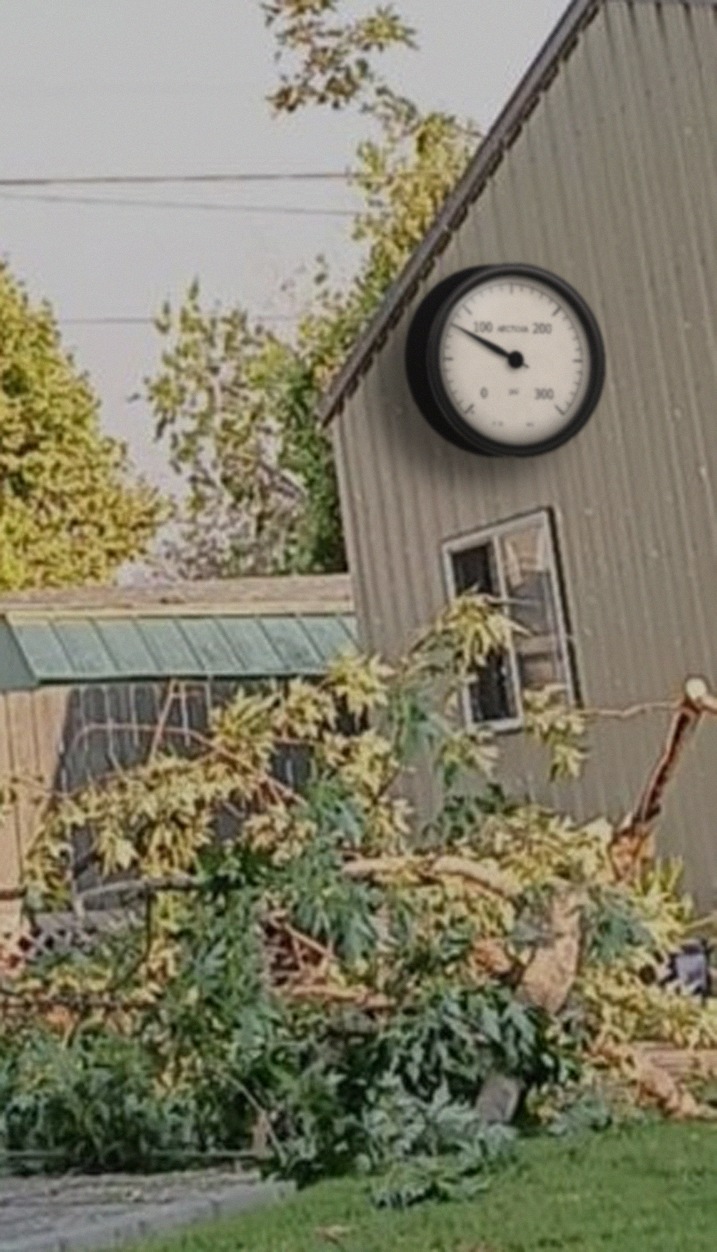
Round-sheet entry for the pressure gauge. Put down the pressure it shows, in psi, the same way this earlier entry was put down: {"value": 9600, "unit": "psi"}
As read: {"value": 80, "unit": "psi"}
